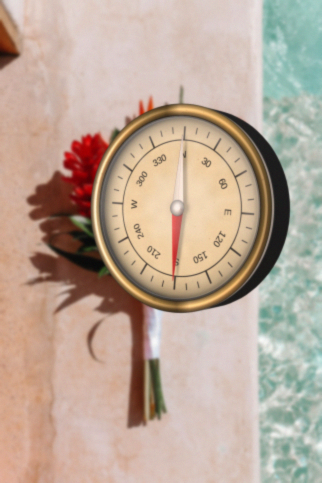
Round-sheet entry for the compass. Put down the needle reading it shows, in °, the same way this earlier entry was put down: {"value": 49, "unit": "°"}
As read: {"value": 180, "unit": "°"}
